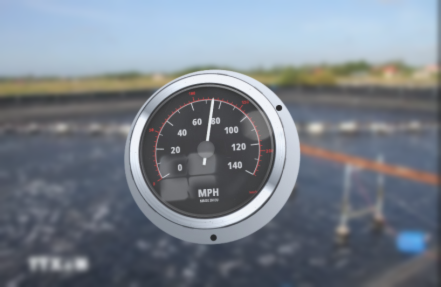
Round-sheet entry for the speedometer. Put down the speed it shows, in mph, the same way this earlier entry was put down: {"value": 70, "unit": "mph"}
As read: {"value": 75, "unit": "mph"}
